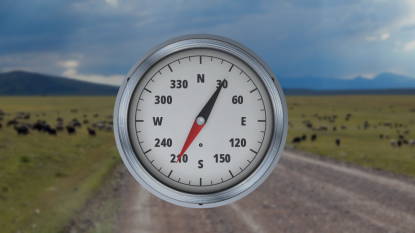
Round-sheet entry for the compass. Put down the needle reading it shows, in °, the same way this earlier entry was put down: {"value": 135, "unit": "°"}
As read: {"value": 210, "unit": "°"}
